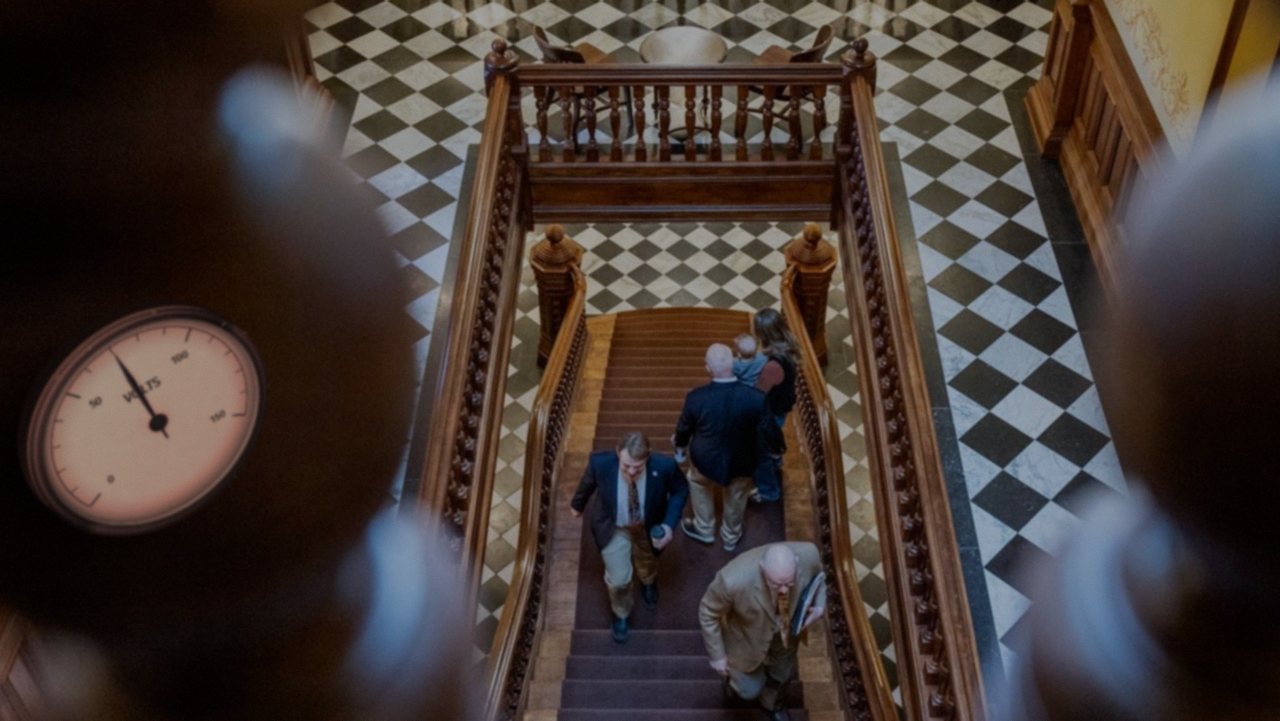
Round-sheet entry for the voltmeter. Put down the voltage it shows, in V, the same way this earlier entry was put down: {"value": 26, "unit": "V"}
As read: {"value": 70, "unit": "V"}
